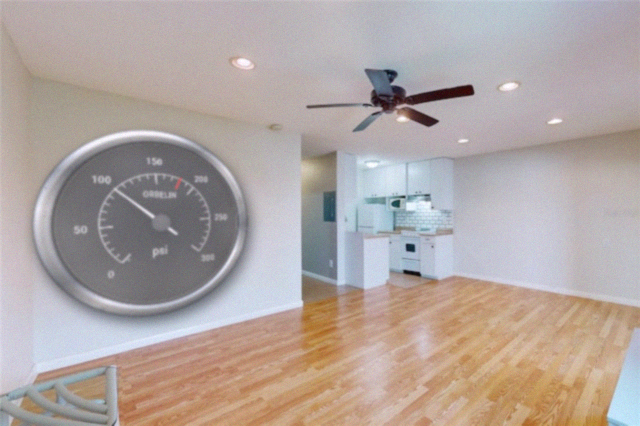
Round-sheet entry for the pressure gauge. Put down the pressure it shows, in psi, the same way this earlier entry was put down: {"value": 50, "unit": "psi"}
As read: {"value": 100, "unit": "psi"}
